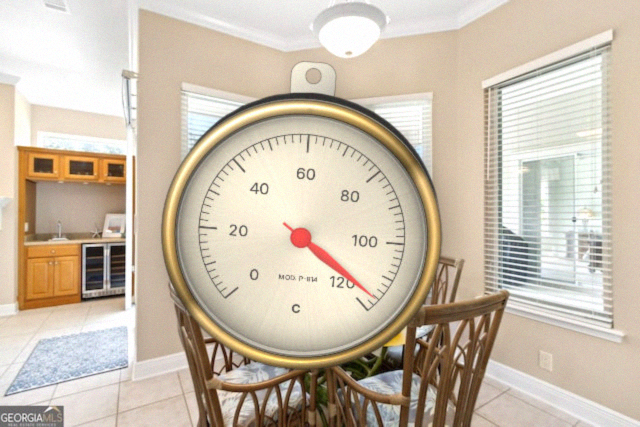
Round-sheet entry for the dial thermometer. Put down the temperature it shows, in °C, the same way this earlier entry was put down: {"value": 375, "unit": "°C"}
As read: {"value": 116, "unit": "°C"}
